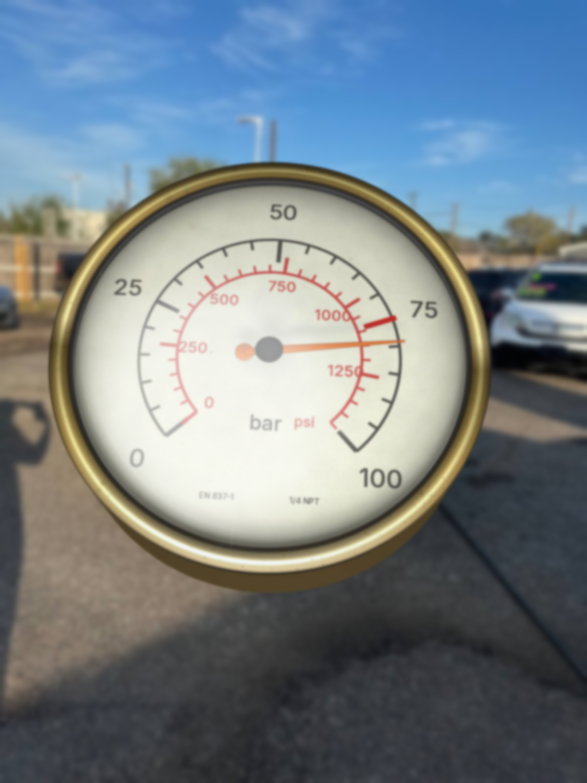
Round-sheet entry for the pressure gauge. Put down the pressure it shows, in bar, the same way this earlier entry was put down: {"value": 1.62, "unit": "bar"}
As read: {"value": 80, "unit": "bar"}
